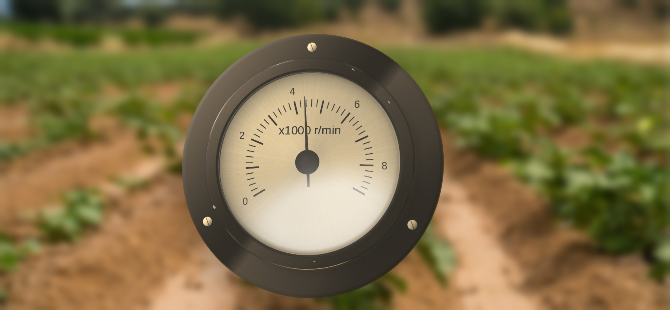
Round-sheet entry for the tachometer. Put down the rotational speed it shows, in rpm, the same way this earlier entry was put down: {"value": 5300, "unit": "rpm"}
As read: {"value": 4400, "unit": "rpm"}
